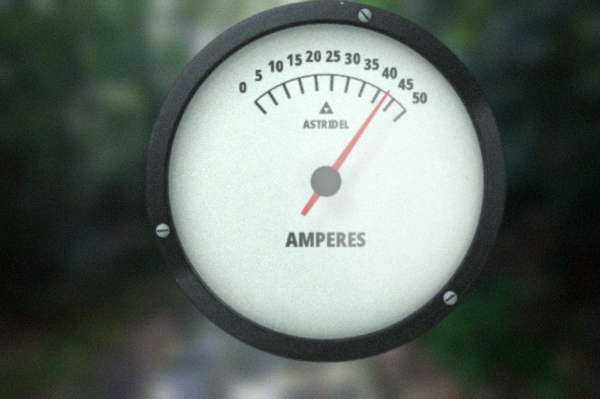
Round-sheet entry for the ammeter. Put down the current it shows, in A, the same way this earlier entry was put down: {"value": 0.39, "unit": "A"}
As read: {"value": 42.5, "unit": "A"}
